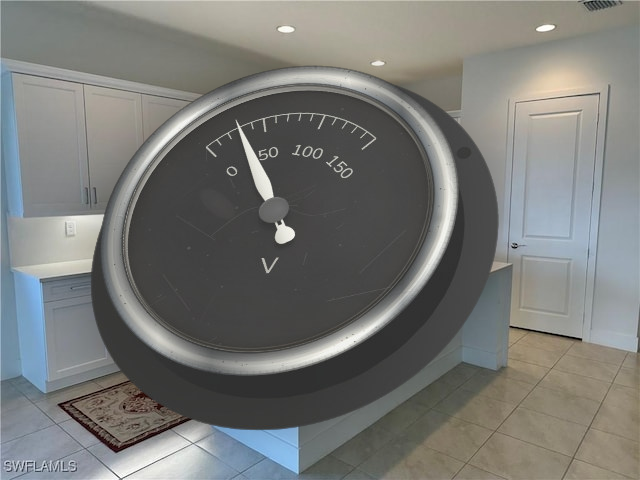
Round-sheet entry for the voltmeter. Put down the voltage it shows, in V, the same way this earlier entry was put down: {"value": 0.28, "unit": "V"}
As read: {"value": 30, "unit": "V"}
